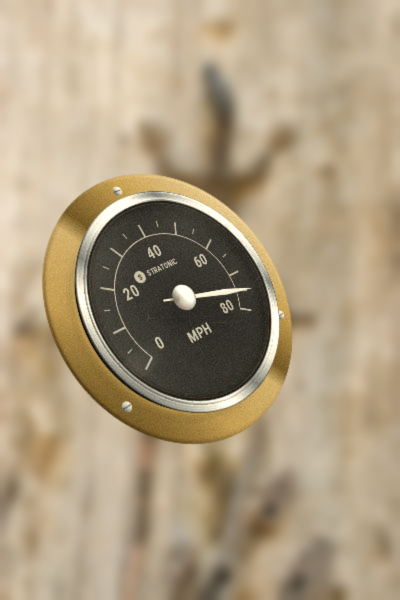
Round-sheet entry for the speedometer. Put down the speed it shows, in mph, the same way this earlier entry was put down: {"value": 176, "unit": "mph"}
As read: {"value": 75, "unit": "mph"}
